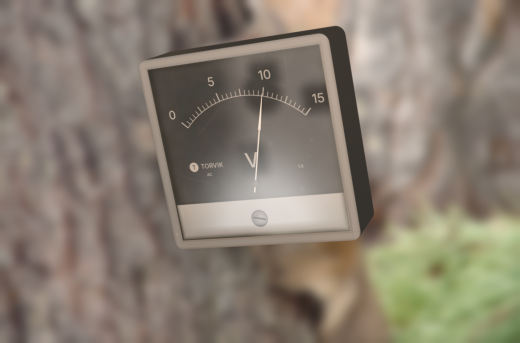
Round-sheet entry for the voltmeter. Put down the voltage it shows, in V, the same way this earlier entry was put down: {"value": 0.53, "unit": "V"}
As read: {"value": 10, "unit": "V"}
